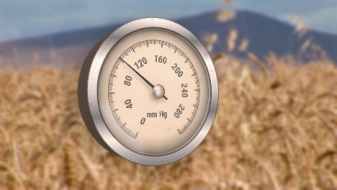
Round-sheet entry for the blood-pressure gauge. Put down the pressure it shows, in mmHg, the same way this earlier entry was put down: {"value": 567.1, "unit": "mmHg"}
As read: {"value": 100, "unit": "mmHg"}
